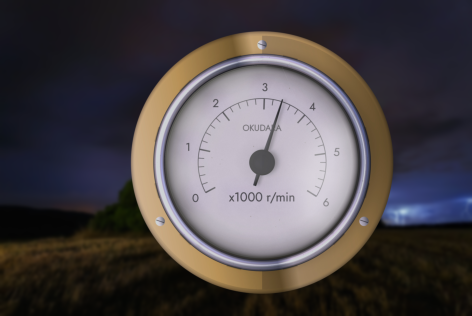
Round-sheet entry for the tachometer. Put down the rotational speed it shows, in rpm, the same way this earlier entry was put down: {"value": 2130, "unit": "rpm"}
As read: {"value": 3400, "unit": "rpm"}
